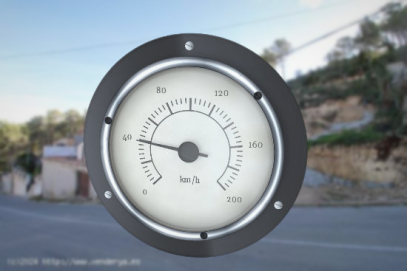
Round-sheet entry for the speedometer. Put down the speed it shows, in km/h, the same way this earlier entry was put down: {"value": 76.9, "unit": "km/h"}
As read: {"value": 40, "unit": "km/h"}
